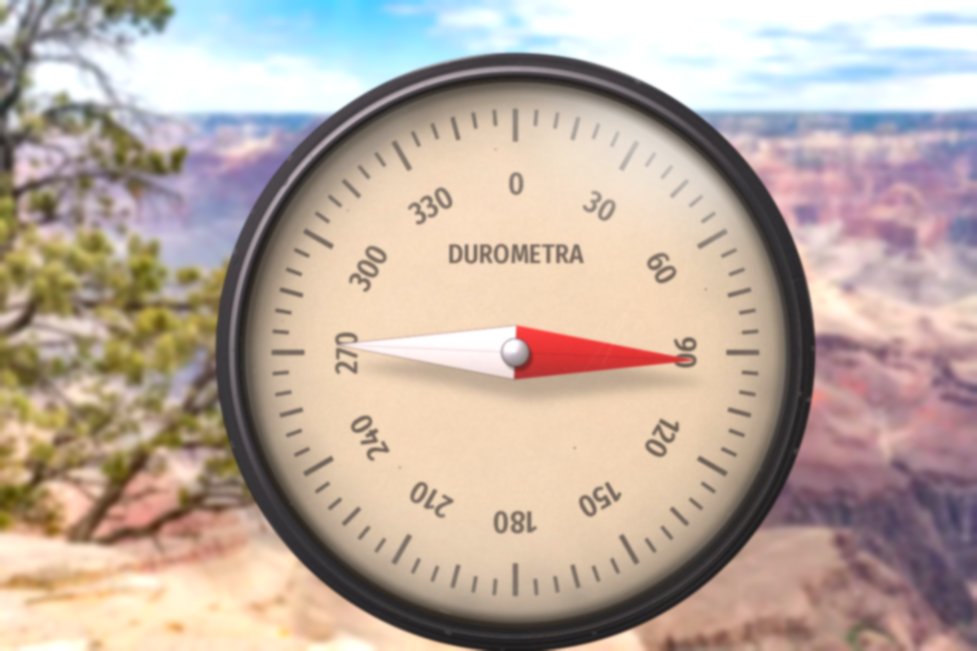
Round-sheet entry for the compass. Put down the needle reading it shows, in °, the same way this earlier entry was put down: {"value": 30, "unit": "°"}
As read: {"value": 92.5, "unit": "°"}
